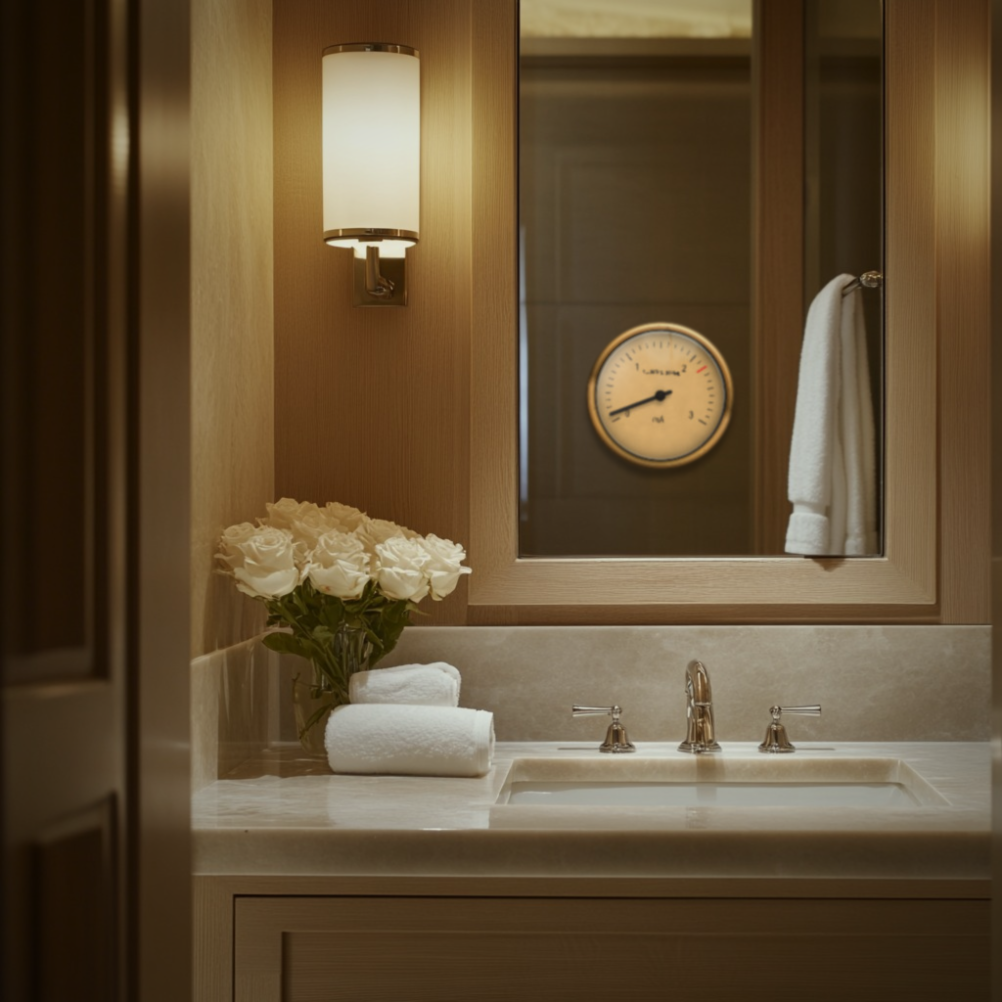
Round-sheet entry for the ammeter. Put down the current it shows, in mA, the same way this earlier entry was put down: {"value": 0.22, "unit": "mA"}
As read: {"value": 0.1, "unit": "mA"}
